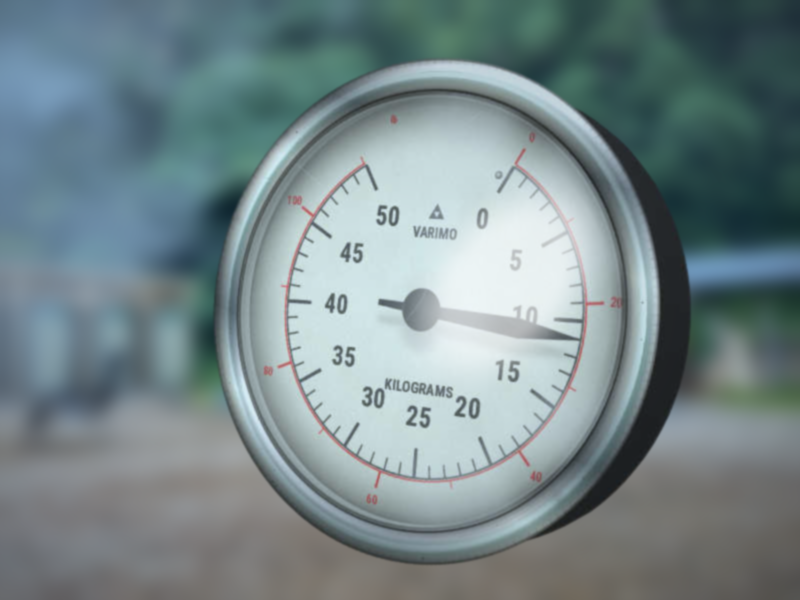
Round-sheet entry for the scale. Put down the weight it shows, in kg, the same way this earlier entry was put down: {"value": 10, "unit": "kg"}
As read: {"value": 11, "unit": "kg"}
